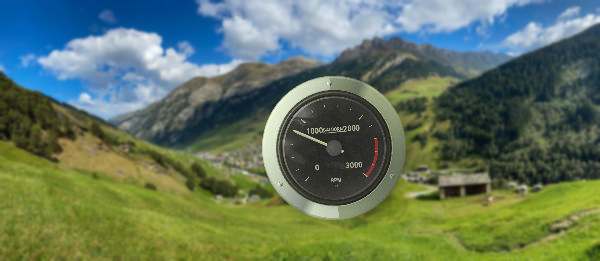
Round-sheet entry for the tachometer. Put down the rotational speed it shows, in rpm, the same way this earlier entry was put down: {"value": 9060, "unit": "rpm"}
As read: {"value": 800, "unit": "rpm"}
